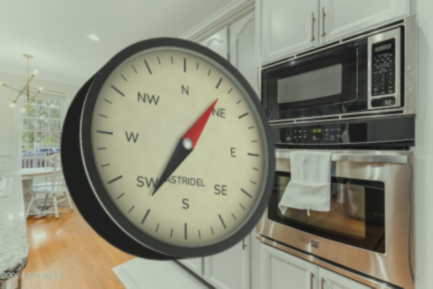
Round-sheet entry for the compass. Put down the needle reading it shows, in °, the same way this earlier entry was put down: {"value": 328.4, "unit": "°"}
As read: {"value": 35, "unit": "°"}
